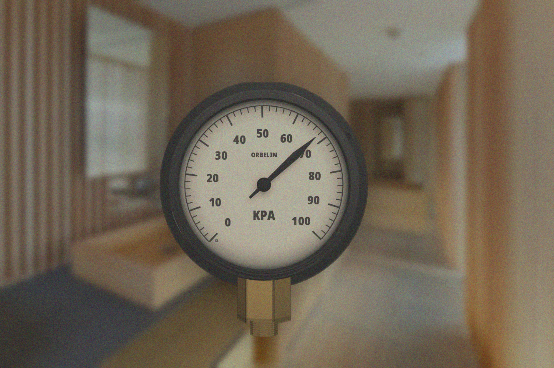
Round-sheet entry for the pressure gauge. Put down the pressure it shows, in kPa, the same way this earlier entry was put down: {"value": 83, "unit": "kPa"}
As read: {"value": 68, "unit": "kPa"}
